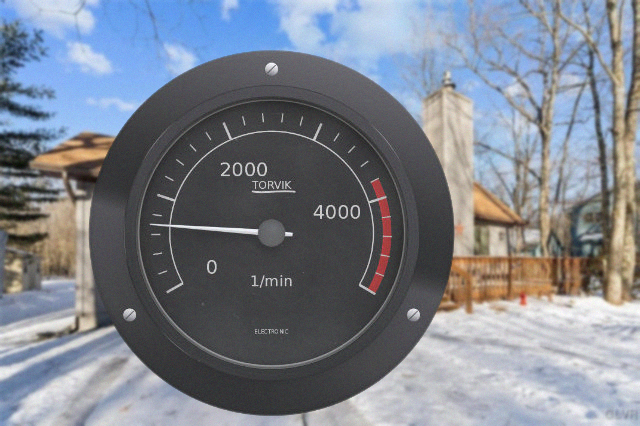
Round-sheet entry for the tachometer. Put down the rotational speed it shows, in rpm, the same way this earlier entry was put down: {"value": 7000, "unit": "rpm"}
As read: {"value": 700, "unit": "rpm"}
